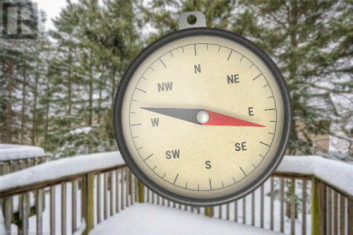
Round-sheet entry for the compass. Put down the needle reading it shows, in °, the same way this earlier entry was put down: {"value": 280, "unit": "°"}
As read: {"value": 105, "unit": "°"}
